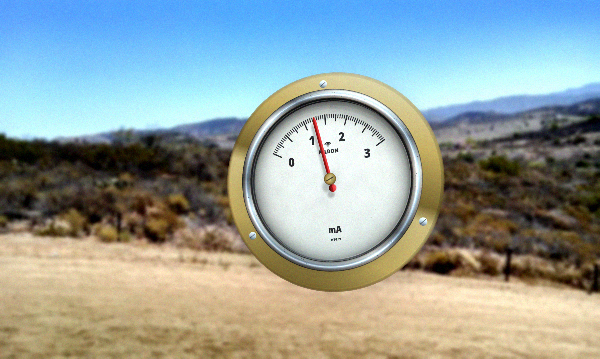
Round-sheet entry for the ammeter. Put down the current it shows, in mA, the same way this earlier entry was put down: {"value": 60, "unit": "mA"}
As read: {"value": 1.25, "unit": "mA"}
